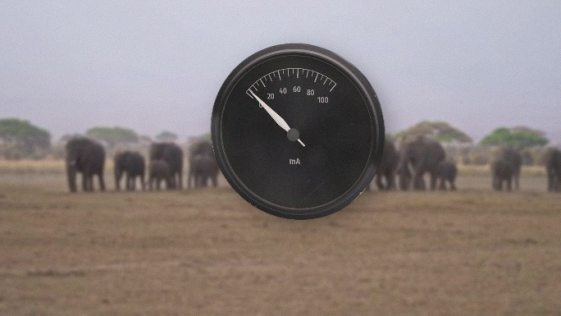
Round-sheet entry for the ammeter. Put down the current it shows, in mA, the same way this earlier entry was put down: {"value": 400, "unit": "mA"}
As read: {"value": 5, "unit": "mA"}
